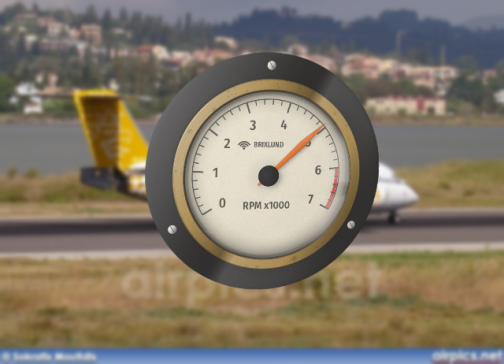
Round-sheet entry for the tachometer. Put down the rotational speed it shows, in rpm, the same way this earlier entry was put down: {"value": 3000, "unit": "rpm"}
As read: {"value": 4900, "unit": "rpm"}
